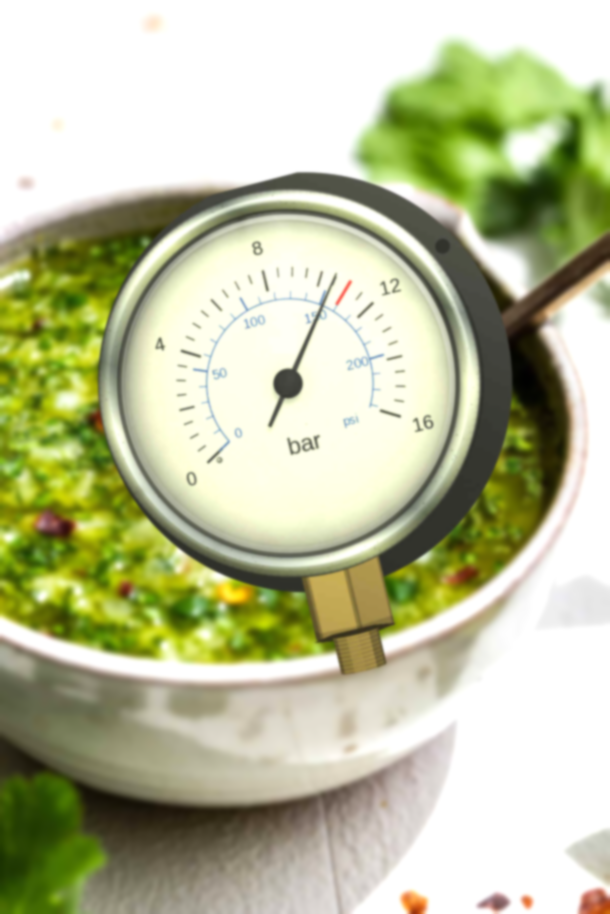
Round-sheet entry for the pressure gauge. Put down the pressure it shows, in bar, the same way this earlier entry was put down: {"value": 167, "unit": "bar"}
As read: {"value": 10.5, "unit": "bar"}
